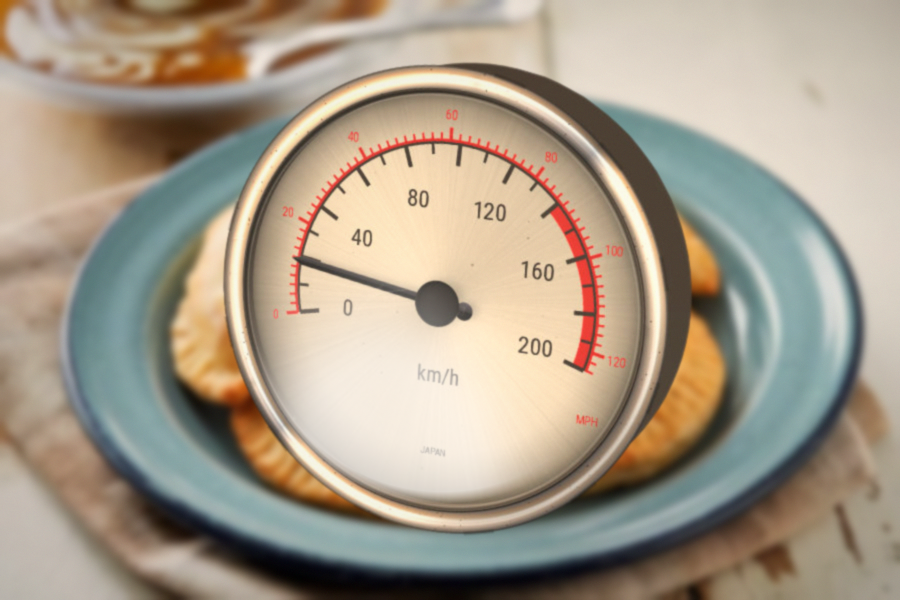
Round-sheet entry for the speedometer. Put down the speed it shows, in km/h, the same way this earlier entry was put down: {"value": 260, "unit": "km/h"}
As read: {"value": 20, "unit": "km/h"}
